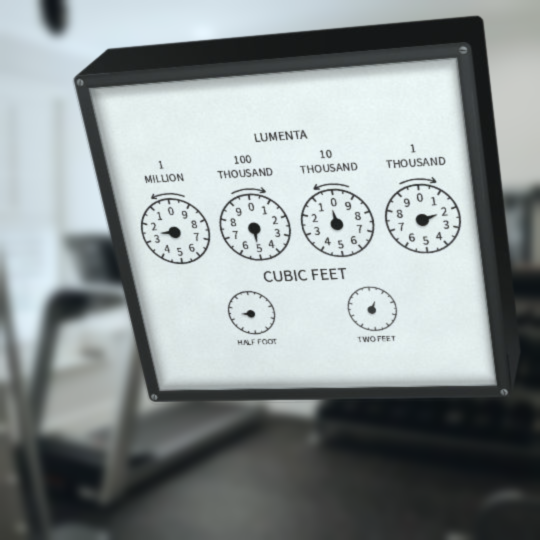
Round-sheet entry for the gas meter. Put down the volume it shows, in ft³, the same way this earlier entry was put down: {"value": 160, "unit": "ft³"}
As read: {"value": 250200, "unit": "ft³"}
